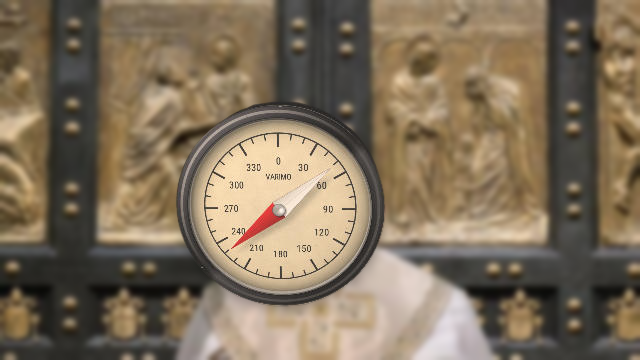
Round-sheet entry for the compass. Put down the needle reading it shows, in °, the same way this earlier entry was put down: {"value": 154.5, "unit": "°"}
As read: {"value": 230, "unit": "°"}
